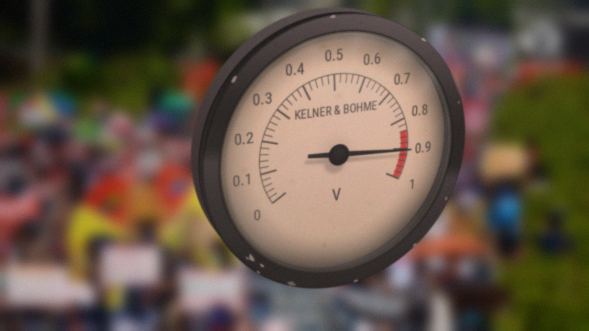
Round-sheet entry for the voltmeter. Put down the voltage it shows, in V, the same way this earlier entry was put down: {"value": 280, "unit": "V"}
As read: {"value": 0.9, "unit": "V"}
